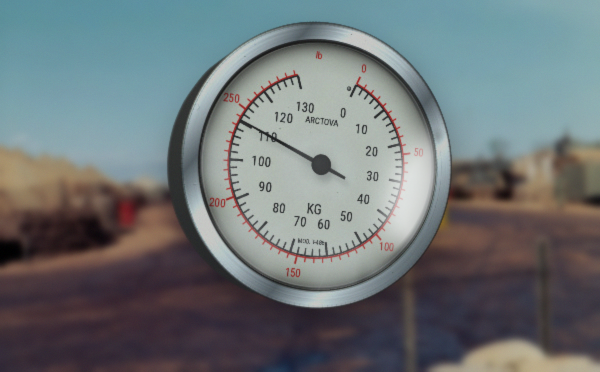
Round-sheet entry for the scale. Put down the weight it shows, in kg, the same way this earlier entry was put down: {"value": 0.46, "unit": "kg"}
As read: {"value": 110, "unit": "kg"}
